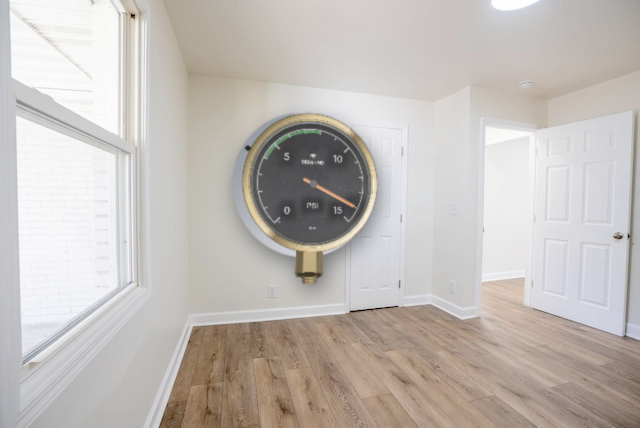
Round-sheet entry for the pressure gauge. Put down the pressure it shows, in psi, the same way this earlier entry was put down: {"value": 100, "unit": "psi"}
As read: {"value": 14, "unit": "psi"}
